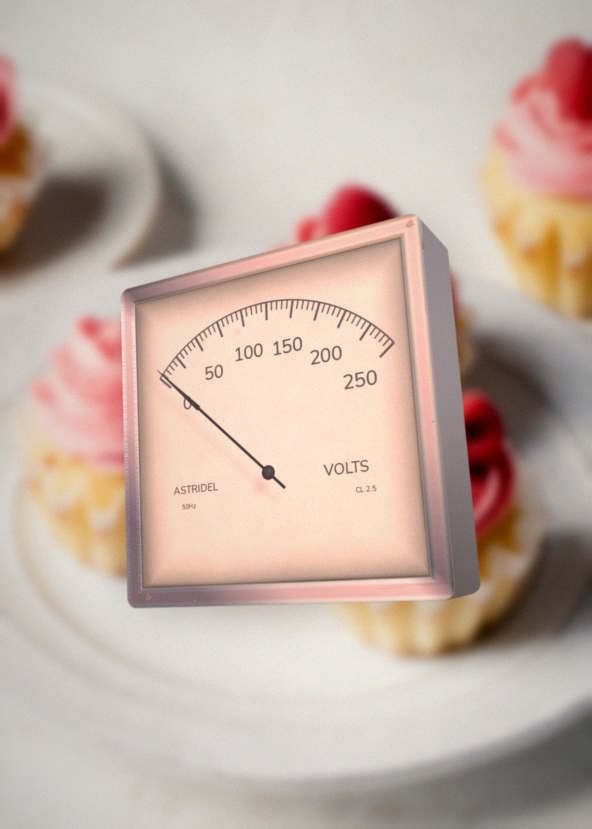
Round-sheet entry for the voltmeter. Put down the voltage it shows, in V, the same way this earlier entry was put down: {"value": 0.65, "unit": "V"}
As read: {"value": 5, "unit": "V"}
